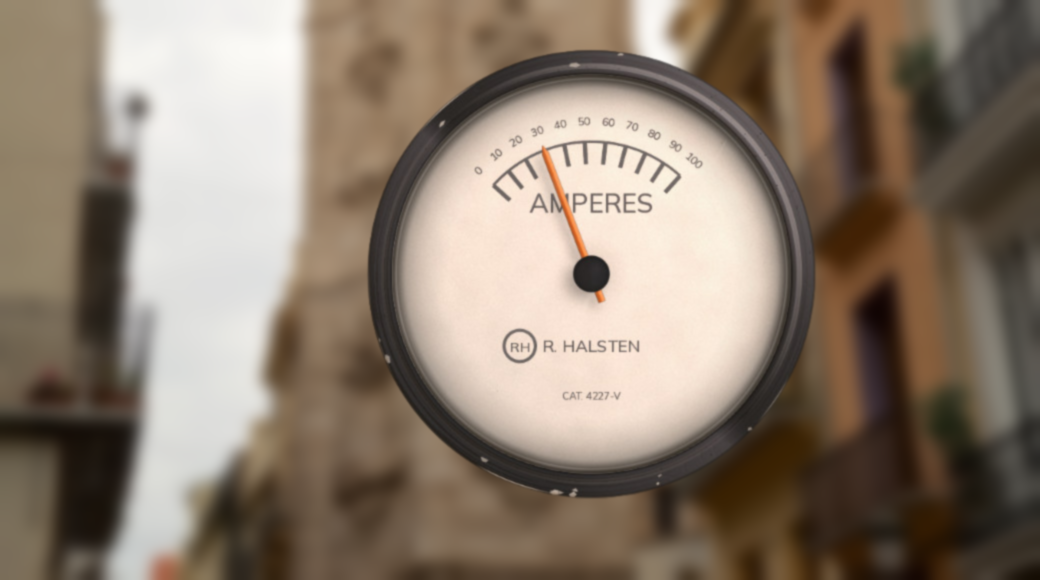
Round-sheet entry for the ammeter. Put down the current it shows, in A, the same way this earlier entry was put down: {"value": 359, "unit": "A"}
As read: {"value": 30, "unit": "A"}
